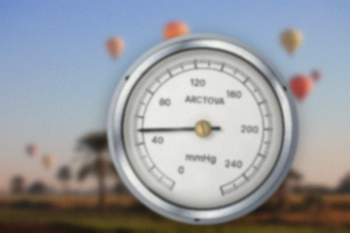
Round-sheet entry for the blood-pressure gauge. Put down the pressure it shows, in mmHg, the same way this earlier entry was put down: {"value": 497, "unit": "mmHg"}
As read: {"value": 50, "unit": "mmHg"}
